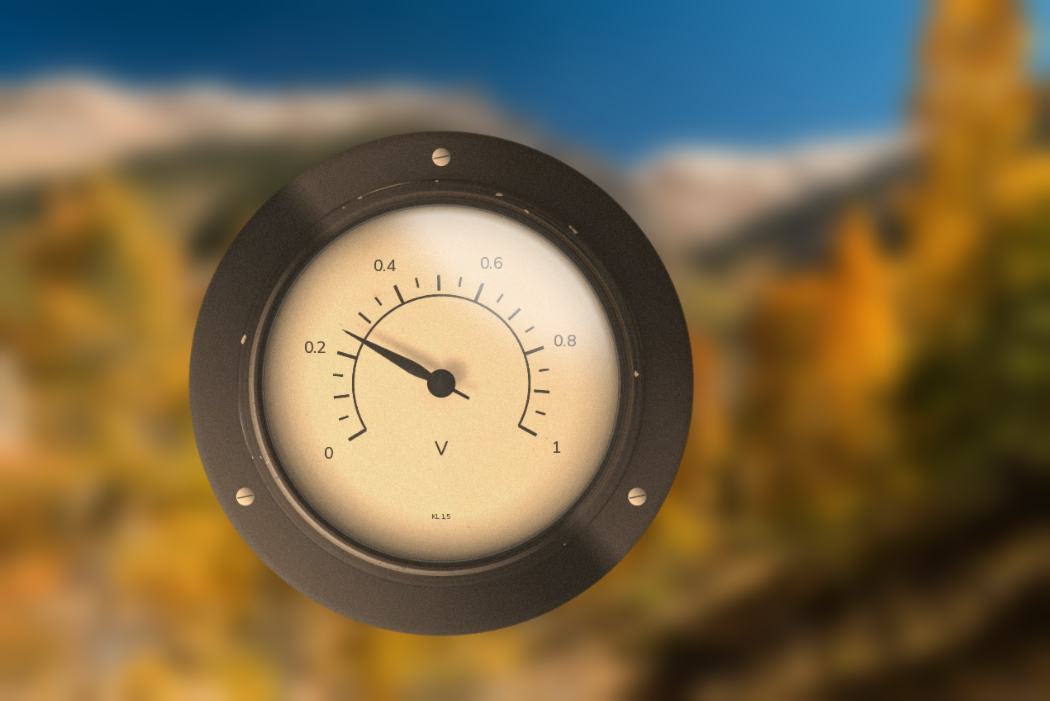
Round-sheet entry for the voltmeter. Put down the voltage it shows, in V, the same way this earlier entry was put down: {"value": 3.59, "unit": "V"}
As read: {"value": 0.25, "unit": "V"}
